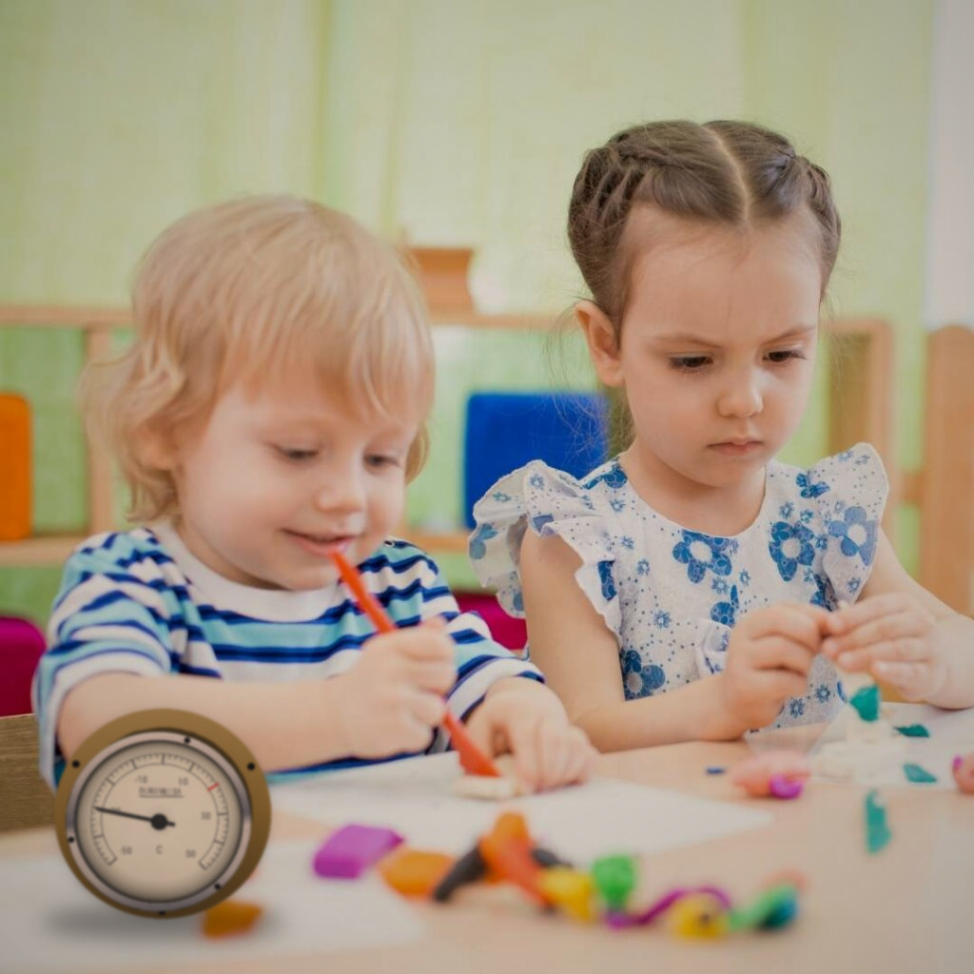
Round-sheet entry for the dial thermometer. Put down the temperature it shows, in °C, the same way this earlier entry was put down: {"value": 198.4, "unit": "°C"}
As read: {"value": -30, "unit": "°C"}
